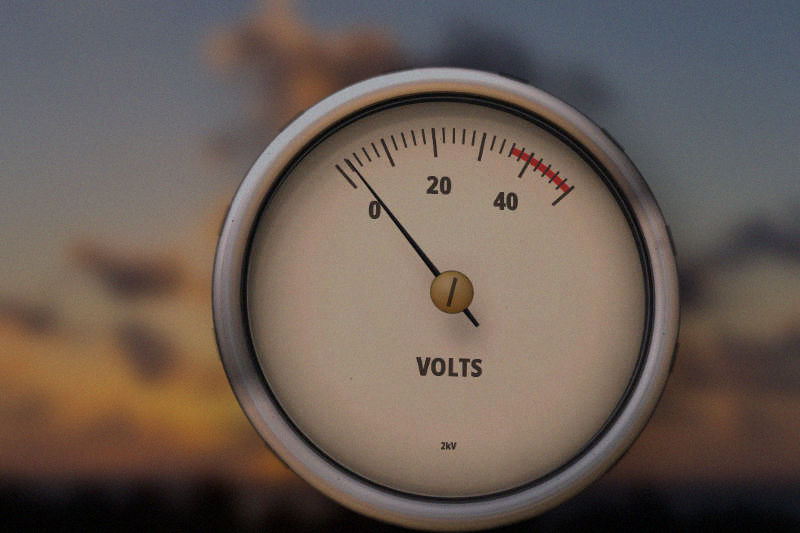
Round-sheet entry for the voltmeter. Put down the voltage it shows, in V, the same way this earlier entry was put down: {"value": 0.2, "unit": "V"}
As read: {"value": 2, "unit": "V"}
